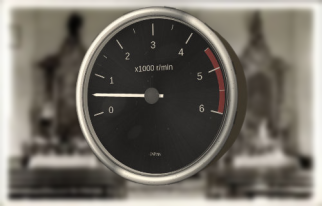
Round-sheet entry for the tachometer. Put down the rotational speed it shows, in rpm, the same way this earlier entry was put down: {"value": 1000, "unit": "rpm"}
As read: {"value": 500, "unit": "rpm"}
